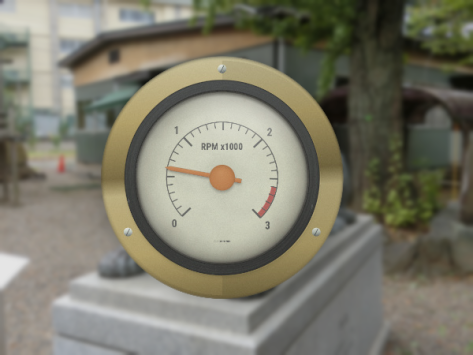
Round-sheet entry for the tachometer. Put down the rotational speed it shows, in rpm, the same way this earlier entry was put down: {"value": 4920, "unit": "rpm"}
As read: {"value": 600, "unit": "rpm"}
